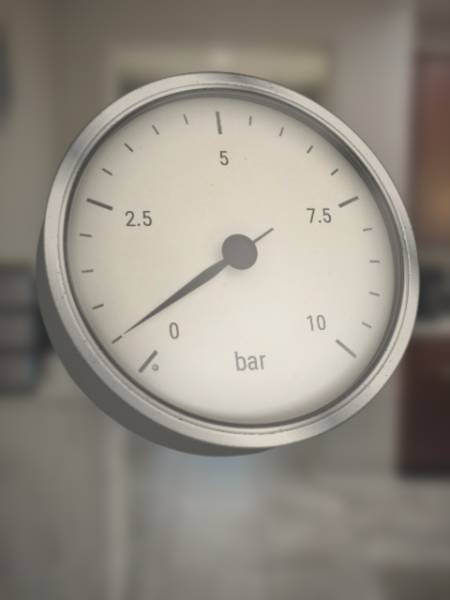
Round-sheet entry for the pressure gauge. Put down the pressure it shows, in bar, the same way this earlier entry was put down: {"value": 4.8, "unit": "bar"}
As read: {"value": 0.5, "unit": "bar"}
